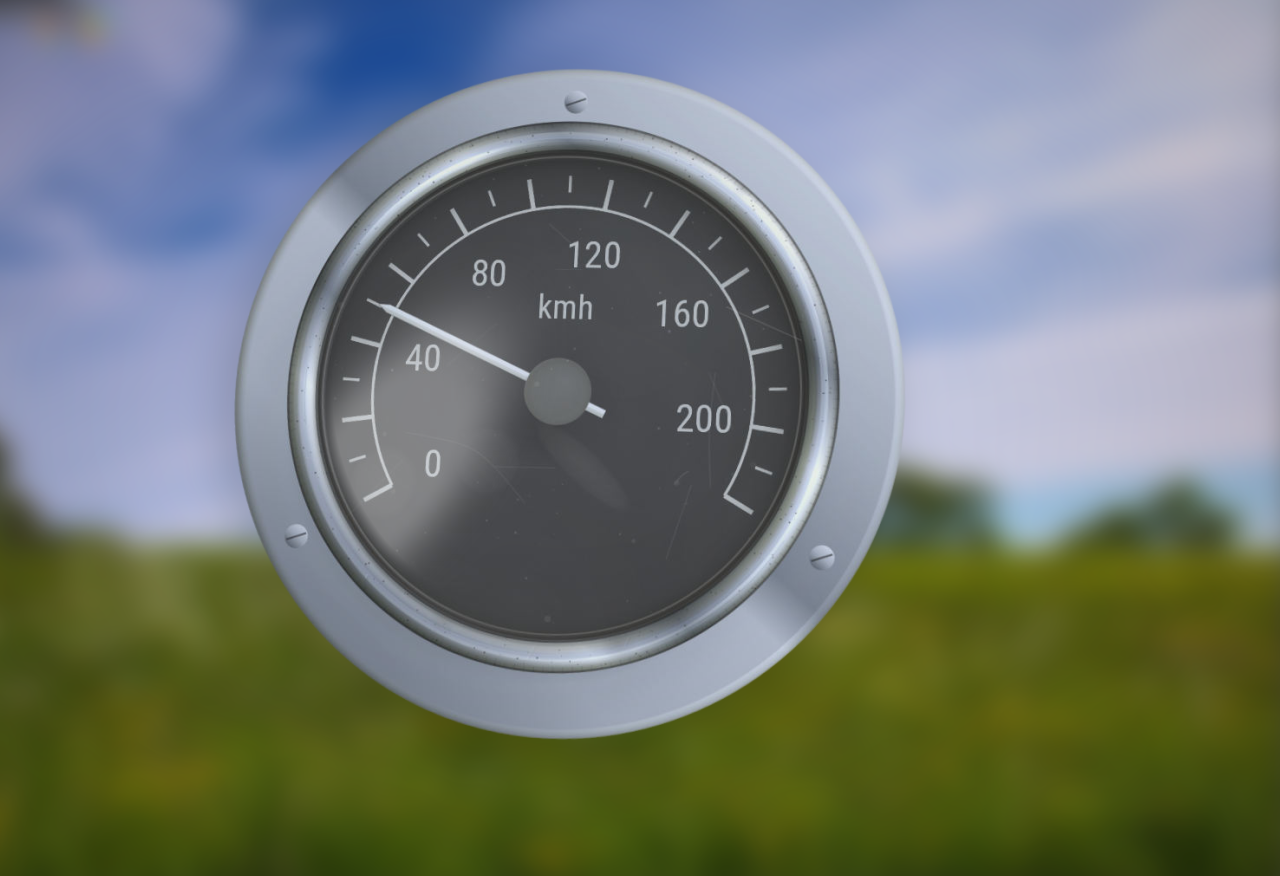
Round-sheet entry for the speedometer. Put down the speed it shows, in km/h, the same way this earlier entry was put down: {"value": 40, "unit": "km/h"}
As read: {"value": 50, "unit": "km/h"}
